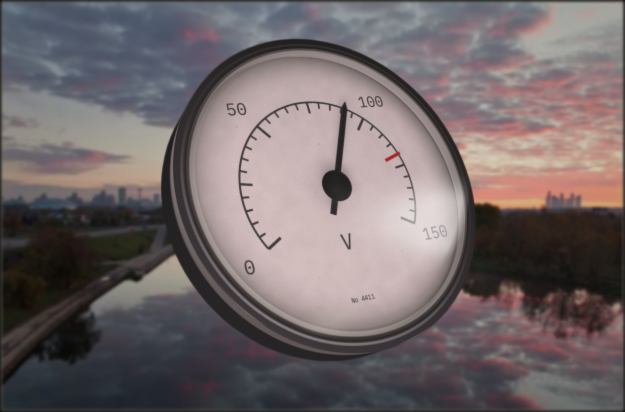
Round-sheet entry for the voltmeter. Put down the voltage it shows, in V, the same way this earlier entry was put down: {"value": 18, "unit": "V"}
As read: {"value": 90, "unit": "V"}
